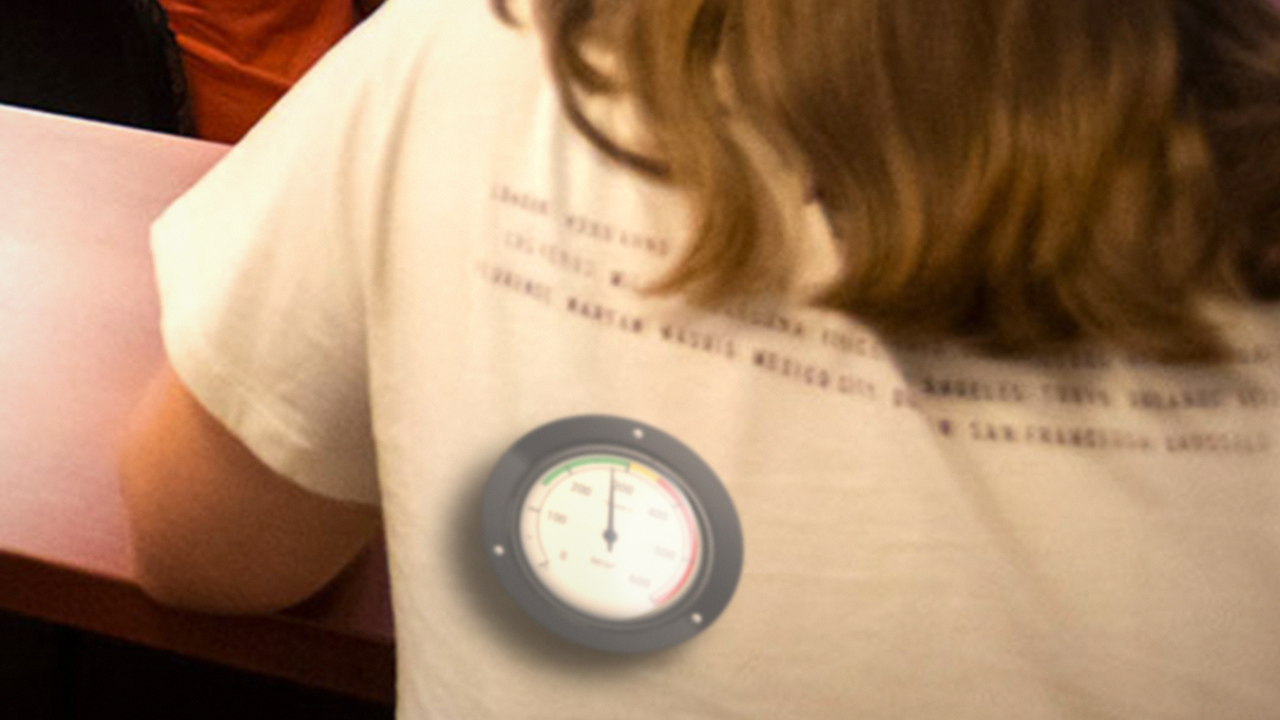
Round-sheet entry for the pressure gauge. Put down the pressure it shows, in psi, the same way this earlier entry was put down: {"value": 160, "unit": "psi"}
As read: {"value": 275, "unit": "psi"}
